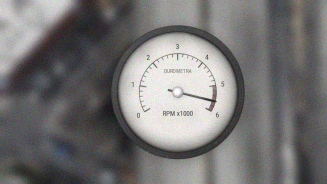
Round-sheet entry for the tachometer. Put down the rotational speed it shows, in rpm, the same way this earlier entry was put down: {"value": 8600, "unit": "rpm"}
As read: {"value": 5600, "unit": "rpm"}
